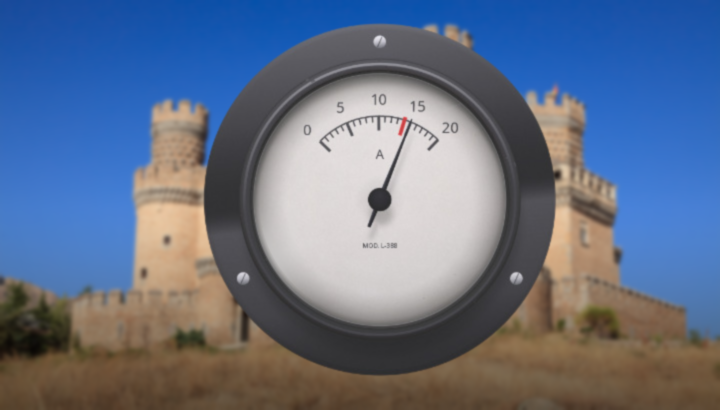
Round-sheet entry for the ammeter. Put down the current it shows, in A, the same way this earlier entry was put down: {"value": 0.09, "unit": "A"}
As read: {"value": 15, "unit": "A"}
